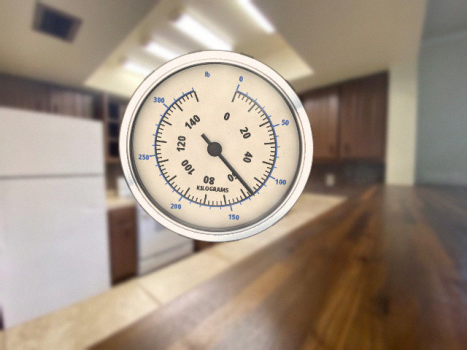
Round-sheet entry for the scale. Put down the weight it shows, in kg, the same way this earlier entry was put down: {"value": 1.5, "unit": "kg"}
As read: {"value": 56, "unit": "kg"}
